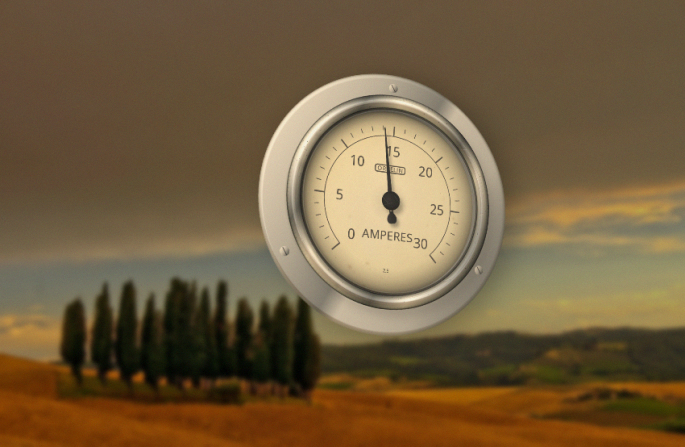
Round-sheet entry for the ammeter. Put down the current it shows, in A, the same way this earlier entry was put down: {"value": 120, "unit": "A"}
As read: {"value": 14, "unit": "A"}
